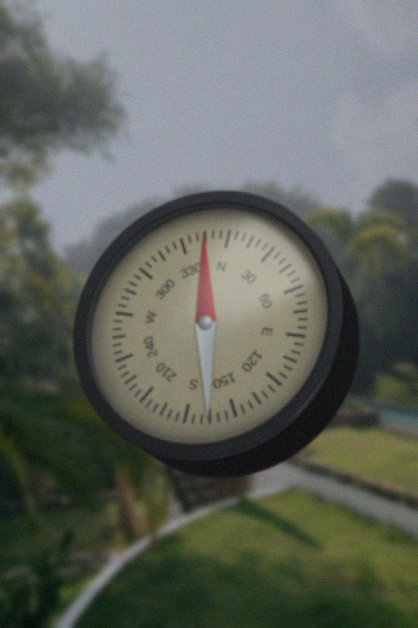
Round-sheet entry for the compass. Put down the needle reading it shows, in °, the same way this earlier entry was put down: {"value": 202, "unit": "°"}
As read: {"value": 345, "unit": "°"}
